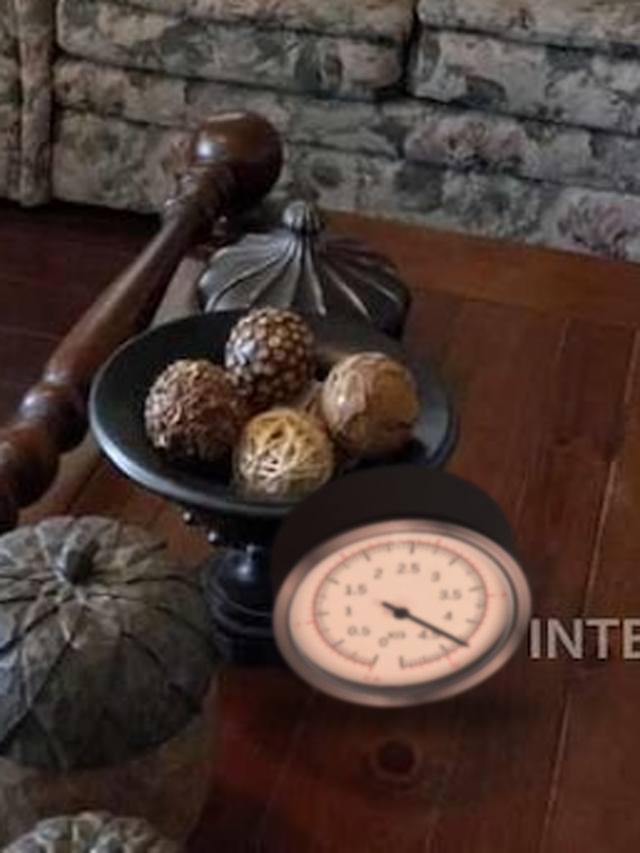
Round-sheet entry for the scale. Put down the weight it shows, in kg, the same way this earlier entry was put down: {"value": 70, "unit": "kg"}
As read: {"value": 4.25, "unit": "kg"}
